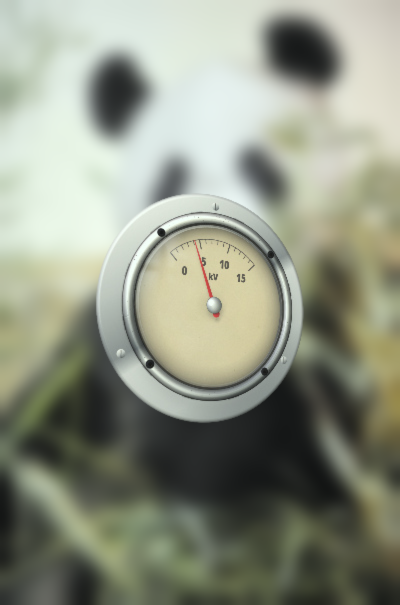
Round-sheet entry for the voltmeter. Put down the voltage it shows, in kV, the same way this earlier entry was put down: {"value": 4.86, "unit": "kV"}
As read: {"value": 4, "unit": "kV"}
